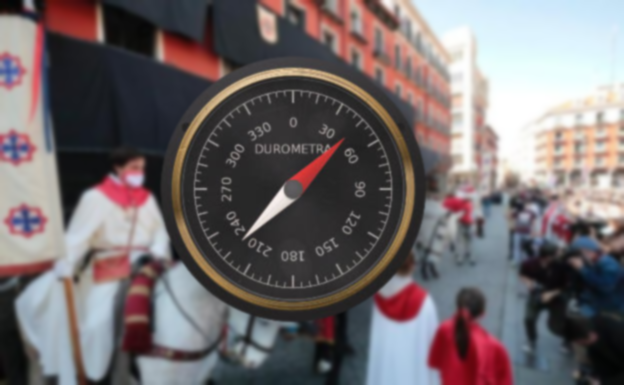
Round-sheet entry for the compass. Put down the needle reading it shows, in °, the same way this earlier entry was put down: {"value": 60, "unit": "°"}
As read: {"value": 45, "unit": "°"}
